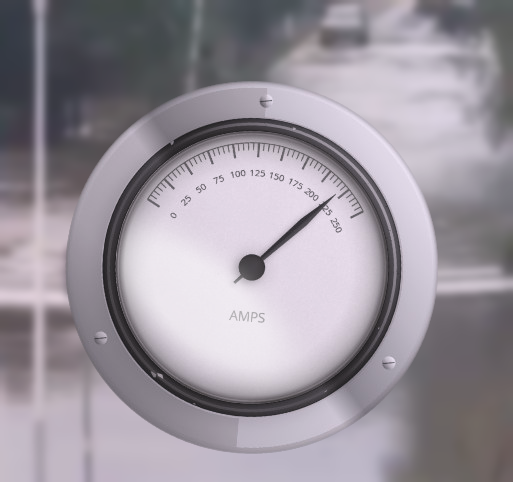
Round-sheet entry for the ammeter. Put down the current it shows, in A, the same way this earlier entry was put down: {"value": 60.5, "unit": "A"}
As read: {"value": 220, "unit": "A"}
